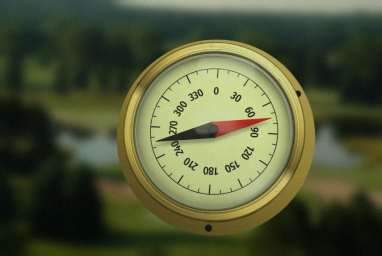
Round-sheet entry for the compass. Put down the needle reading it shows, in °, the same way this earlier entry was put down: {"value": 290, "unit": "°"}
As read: {"value": 75, "unit": "°"}
